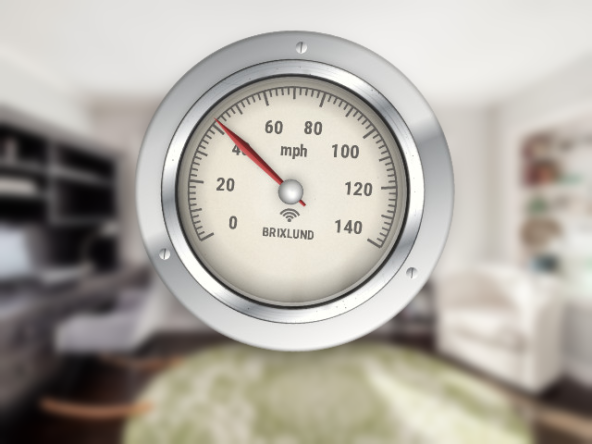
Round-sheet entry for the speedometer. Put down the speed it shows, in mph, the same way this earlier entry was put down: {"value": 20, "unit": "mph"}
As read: {"value": 42, "unit": "mph"}
